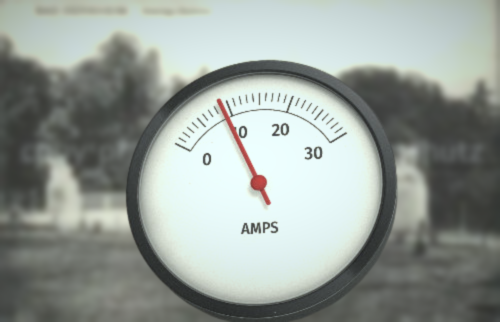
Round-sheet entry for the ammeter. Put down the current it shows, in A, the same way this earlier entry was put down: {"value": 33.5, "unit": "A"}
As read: {"value": 9, "unit": "A"}
